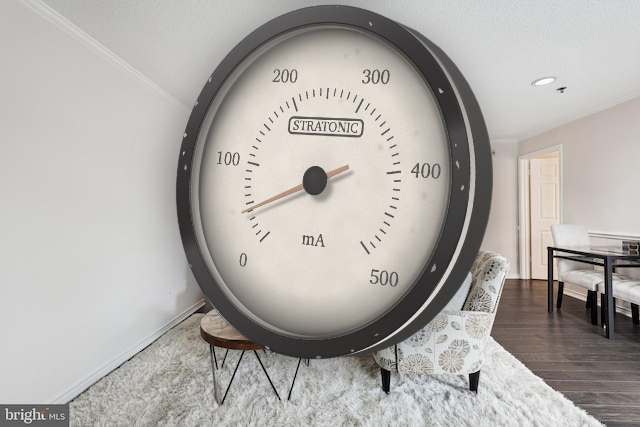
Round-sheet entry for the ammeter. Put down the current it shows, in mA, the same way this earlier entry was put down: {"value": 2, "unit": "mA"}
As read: {"value": 40, "unit": "mA"}
